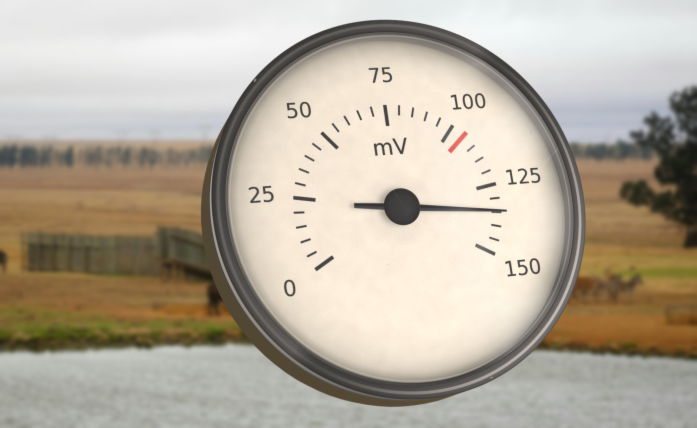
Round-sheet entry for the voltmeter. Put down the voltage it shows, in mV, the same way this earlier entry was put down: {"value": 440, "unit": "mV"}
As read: {"value": 135, "unit": "mV"}
